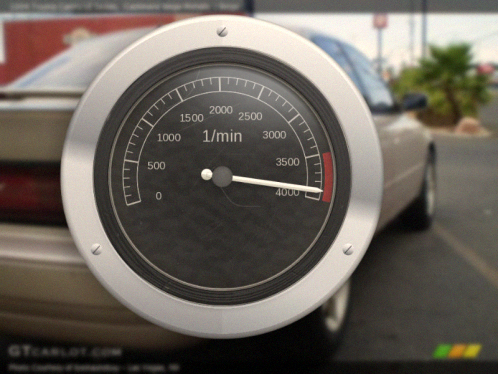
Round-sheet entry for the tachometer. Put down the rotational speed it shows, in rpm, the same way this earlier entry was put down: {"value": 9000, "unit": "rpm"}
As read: {"value": 3900, "unit": "rpm"}
